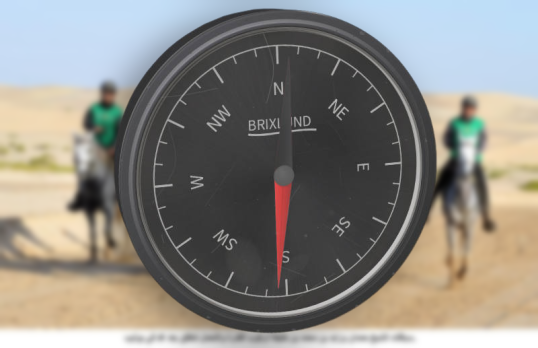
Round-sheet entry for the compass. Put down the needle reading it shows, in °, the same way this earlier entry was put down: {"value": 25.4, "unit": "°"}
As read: {"value": 185, "unit": "°"}
